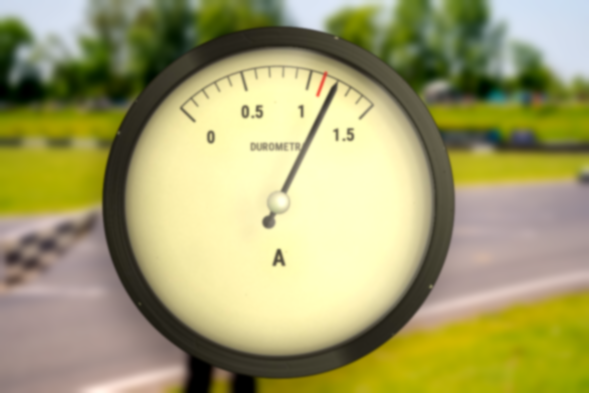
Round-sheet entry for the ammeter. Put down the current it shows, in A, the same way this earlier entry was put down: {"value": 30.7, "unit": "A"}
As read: {"value": 1.2, "unit": "A"}
